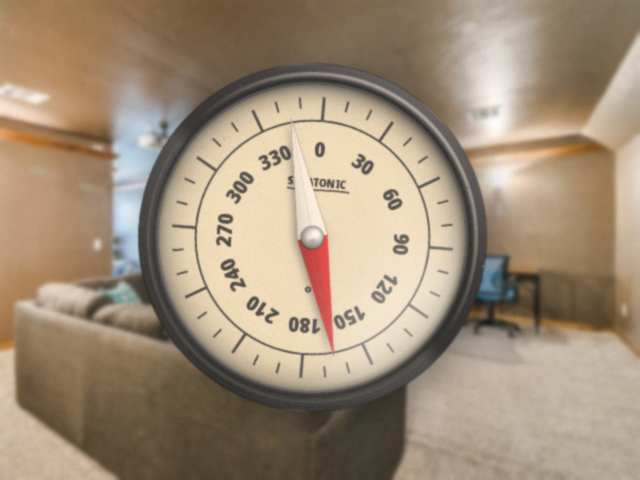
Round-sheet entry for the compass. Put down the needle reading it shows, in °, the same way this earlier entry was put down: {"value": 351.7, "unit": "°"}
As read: {"value": 165, "unit": "°"}
